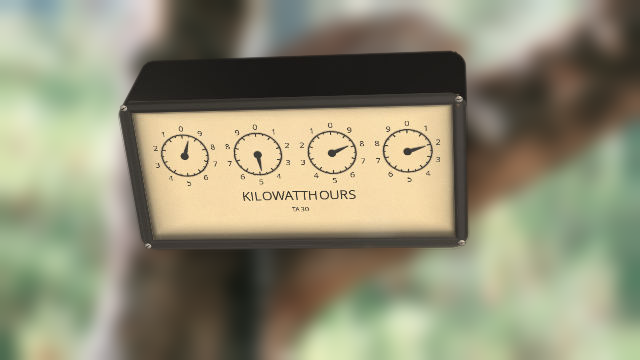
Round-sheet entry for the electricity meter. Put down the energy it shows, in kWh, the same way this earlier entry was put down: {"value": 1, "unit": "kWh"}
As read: {"value": 9482, "unit": "kWh"}
